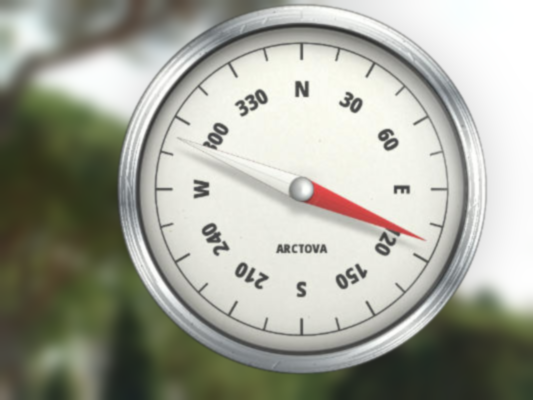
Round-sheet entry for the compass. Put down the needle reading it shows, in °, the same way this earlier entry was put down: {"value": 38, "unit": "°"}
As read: {"value": 112.5, "unit": "°"}
